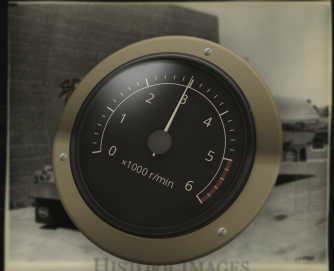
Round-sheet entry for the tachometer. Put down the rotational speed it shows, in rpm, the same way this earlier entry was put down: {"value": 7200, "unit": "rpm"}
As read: {"value": 3000, "unit": "rpm"}
